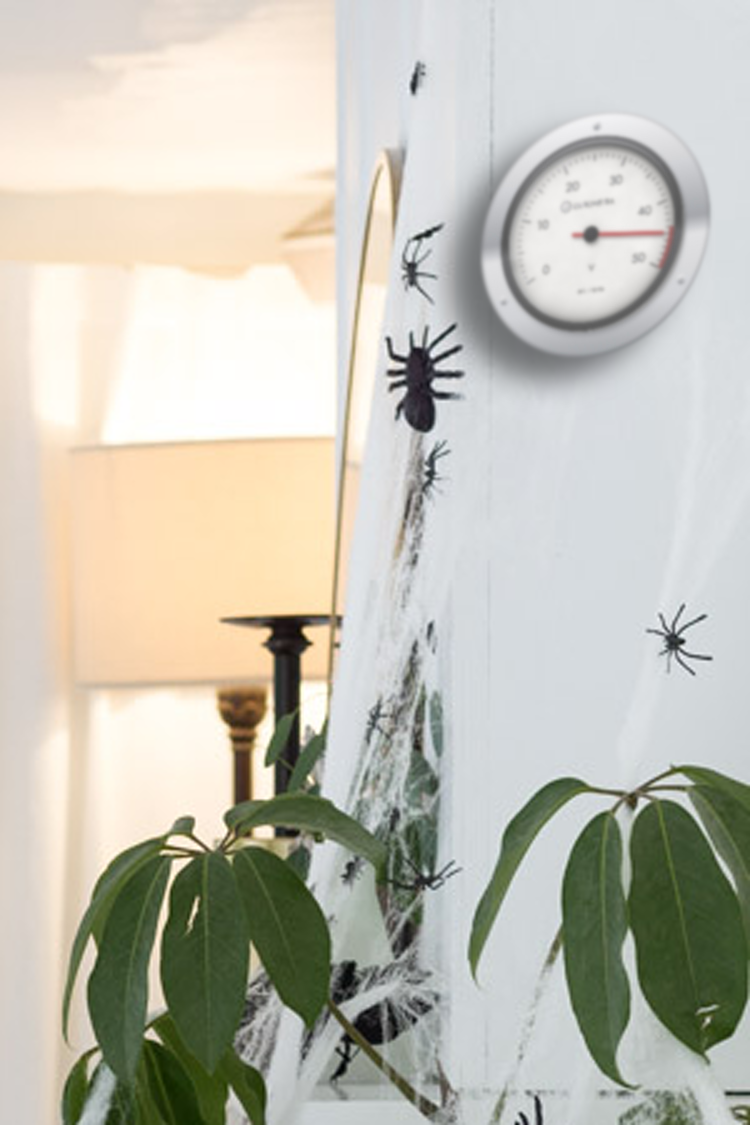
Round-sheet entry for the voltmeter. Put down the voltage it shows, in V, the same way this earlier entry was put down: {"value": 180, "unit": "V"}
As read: {"value": 45, "unit": "V"}
